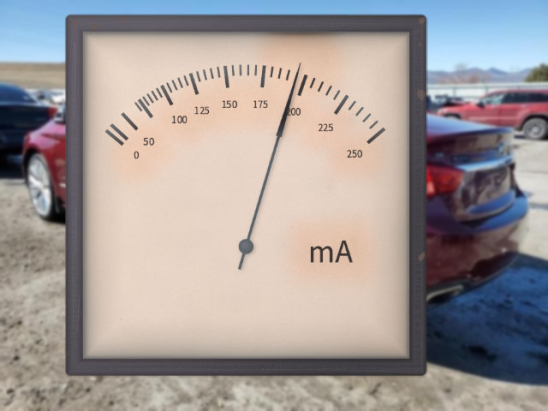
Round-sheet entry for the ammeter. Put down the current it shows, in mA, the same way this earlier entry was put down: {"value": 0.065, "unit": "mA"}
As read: {"value": 195, "unit": "mA"}
